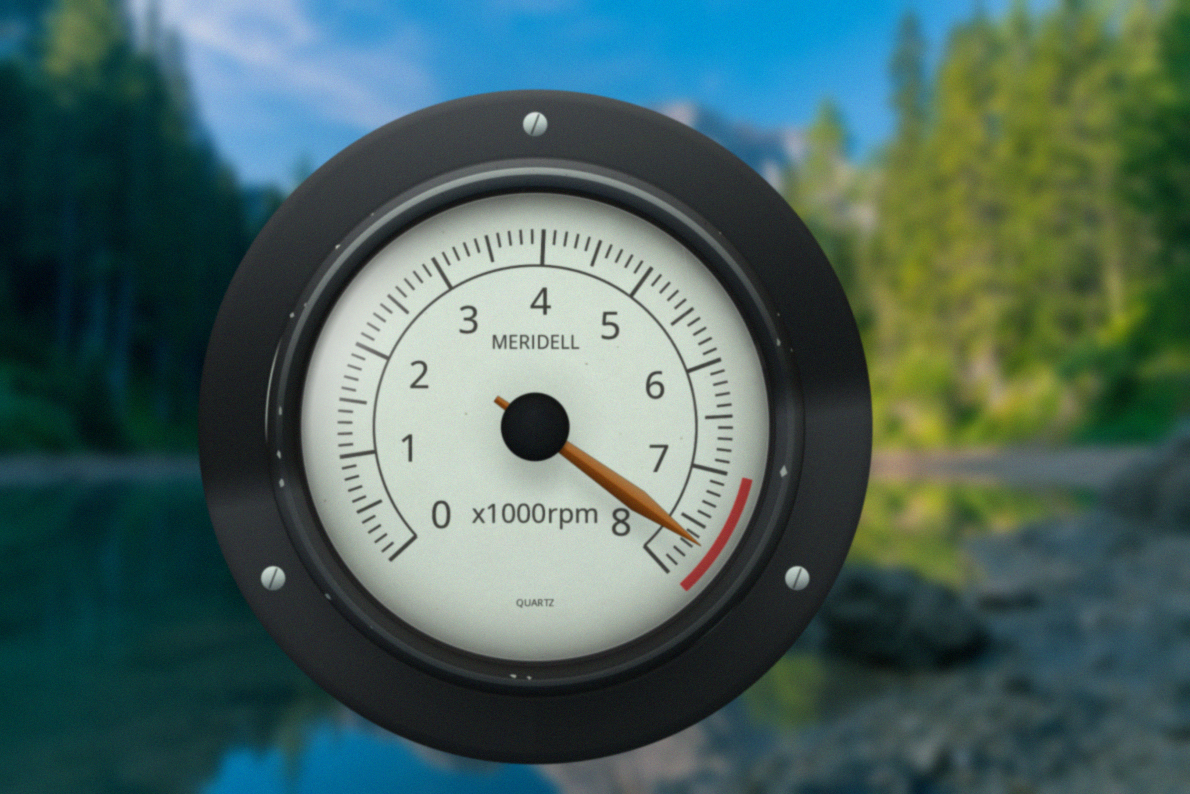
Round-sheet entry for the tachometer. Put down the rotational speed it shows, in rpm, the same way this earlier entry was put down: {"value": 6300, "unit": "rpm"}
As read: {"value": 7650, "unit": "rpm"}
